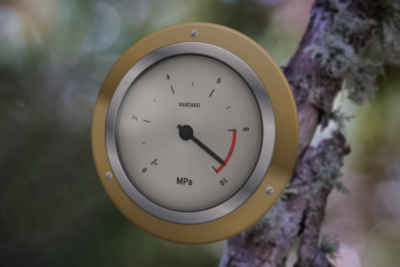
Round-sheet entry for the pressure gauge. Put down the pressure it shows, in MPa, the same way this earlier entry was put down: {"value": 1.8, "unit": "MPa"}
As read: {"value": 9.5, "unit": "MPa"}
